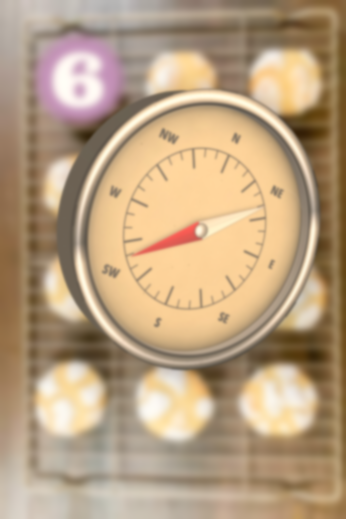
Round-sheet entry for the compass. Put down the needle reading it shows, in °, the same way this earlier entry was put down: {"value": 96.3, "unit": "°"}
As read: {"value": 230, "unit": "°"}
